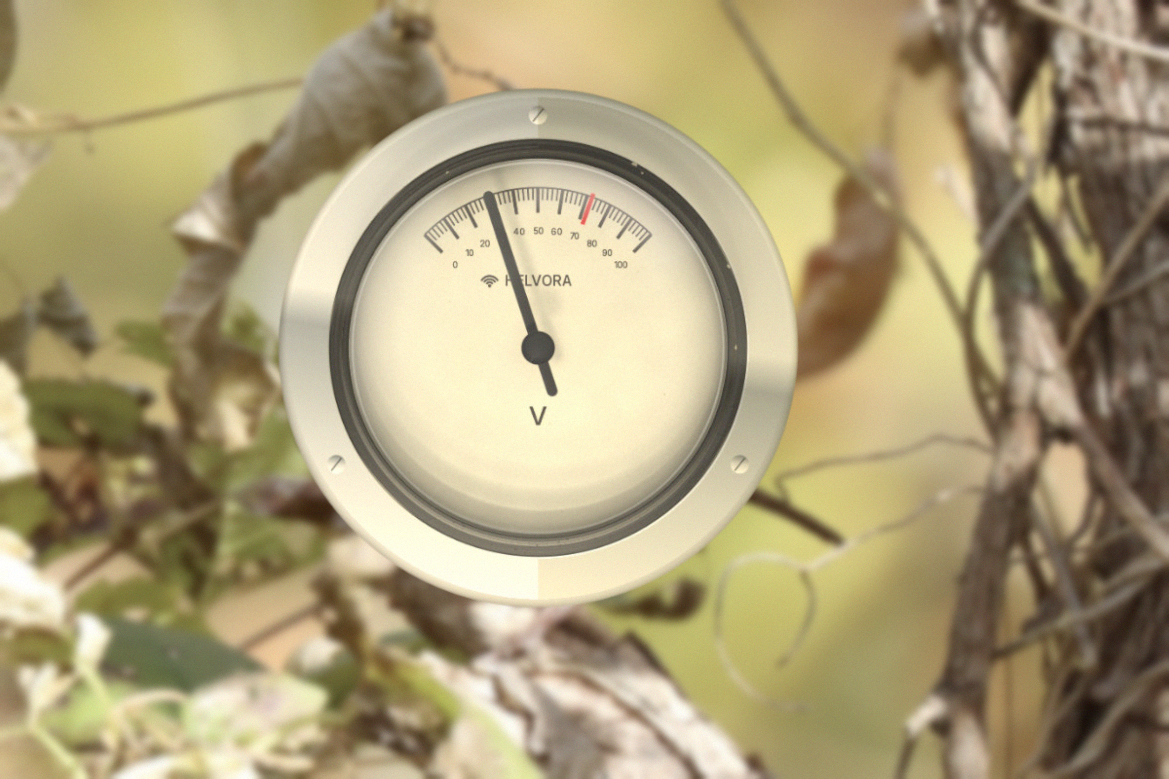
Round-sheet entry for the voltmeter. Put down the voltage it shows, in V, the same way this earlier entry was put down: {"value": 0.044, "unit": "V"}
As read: {"value": 30, "unit": "V"}
